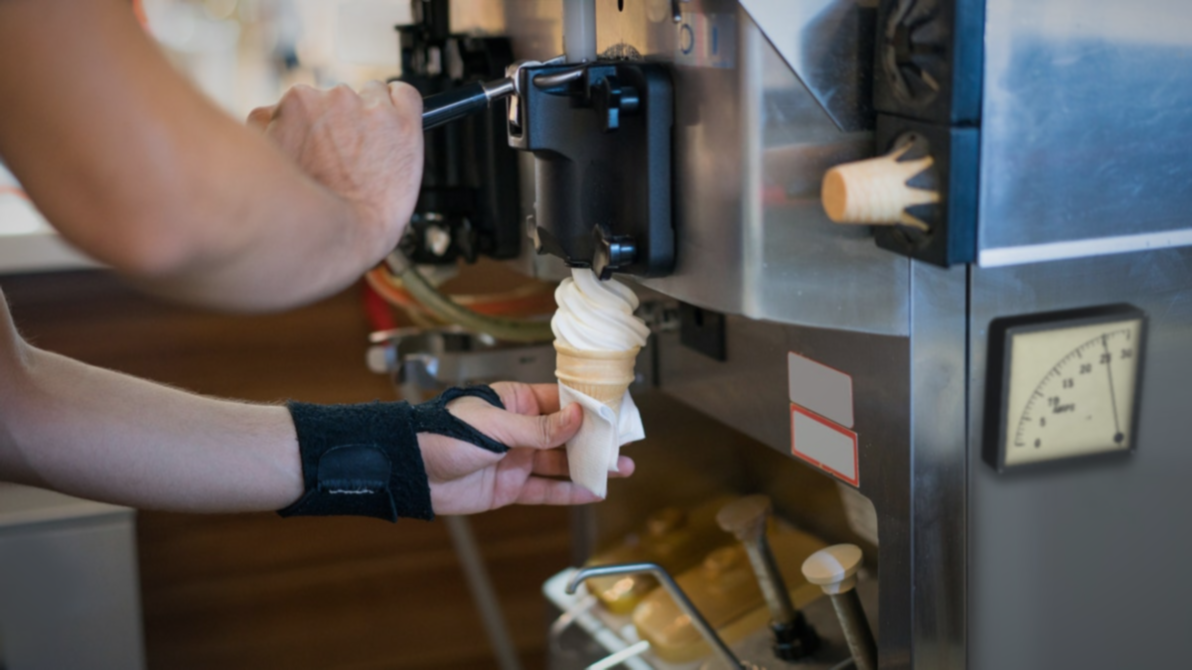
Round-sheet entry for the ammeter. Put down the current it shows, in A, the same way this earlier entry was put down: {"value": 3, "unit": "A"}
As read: {"value": 25, "unit": "A"}
